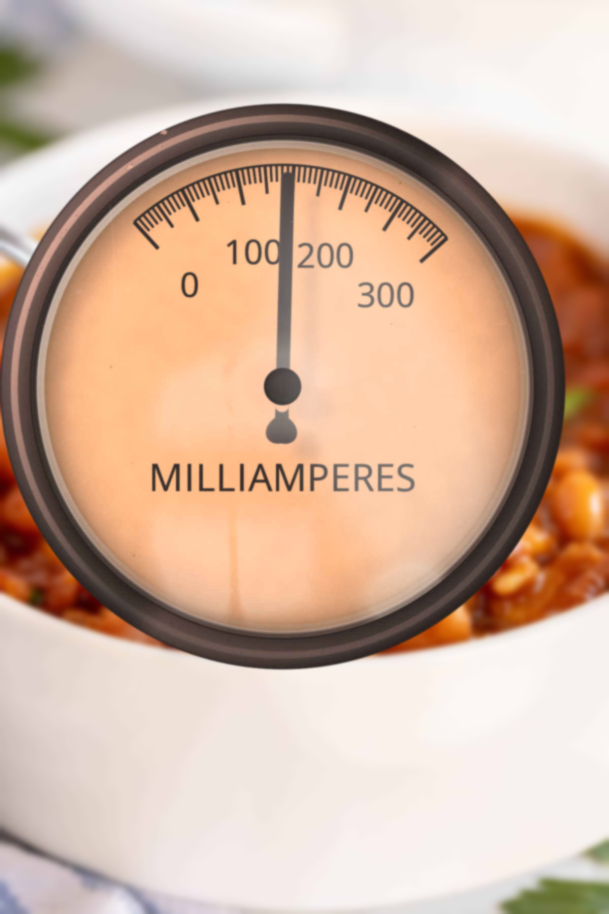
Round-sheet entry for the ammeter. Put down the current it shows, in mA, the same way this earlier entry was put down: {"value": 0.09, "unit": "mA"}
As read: {"value": 145, "unit": "mA"}
